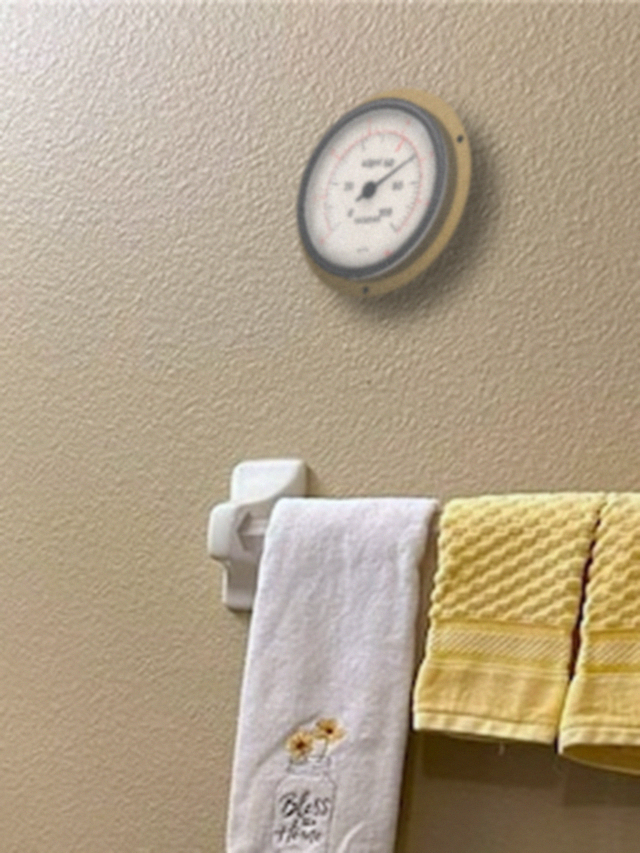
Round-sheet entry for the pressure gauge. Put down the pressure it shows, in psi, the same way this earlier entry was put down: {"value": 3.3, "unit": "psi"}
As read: {"value": 70, "unit": "psi"}
